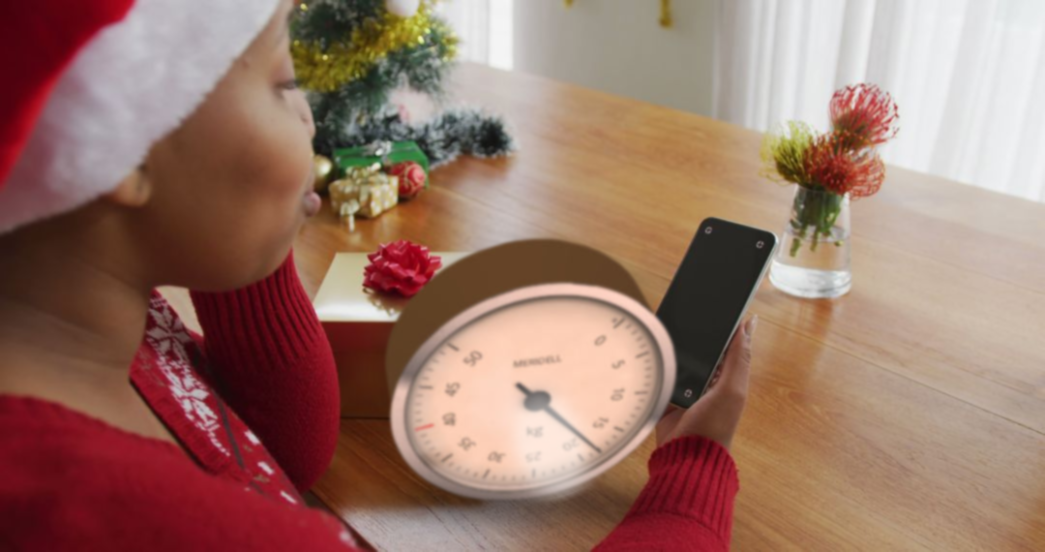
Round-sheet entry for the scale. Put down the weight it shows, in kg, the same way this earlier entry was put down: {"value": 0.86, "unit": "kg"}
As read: {"value": 18, "unit": "kg"}
